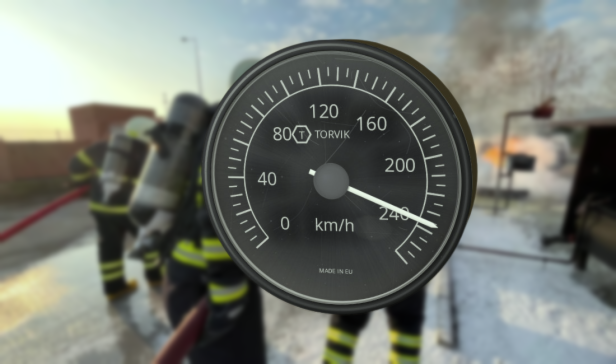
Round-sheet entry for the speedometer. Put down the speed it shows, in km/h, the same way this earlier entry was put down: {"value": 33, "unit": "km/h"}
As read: {"value": 235, "unit": "km/h"}
